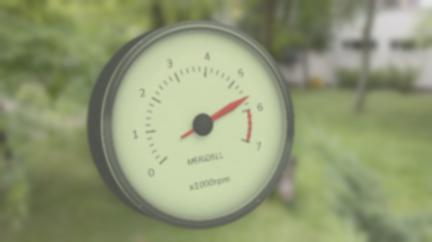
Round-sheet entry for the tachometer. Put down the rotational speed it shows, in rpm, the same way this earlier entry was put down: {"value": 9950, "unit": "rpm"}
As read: {"value": 5600, "unit": "rpm"}
